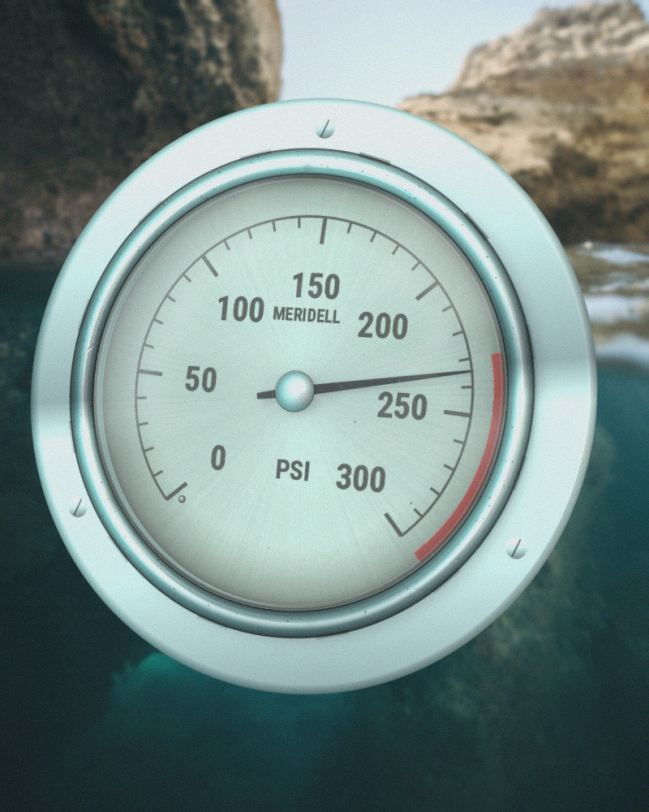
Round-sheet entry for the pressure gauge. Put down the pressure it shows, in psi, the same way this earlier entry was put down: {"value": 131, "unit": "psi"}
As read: {"value": 235, "unit": "psi"}
